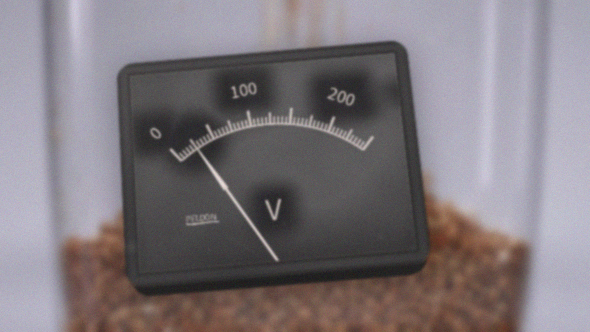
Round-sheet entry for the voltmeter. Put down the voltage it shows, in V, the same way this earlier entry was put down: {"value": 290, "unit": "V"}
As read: {"value": 25, "unit": "V"}
